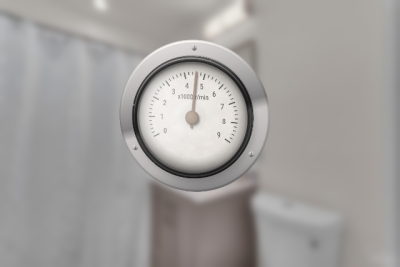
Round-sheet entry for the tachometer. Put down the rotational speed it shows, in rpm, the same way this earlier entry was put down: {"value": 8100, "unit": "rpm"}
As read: {"value": 4600, "unit": "rpm"}
